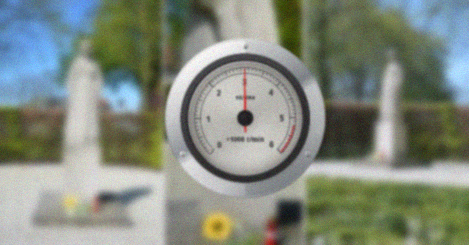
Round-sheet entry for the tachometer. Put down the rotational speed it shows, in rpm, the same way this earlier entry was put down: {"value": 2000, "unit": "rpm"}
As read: {"value": 3000, "unit": "rpm"}
